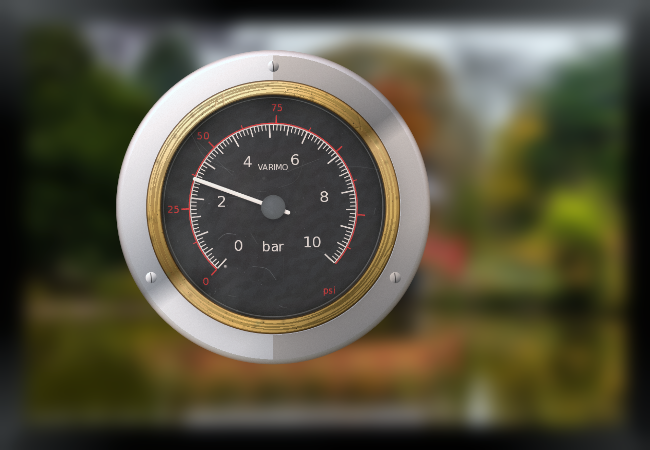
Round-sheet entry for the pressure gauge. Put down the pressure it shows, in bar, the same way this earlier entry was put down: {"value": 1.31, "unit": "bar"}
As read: {"value": 2.5, "unit": "bar"}
